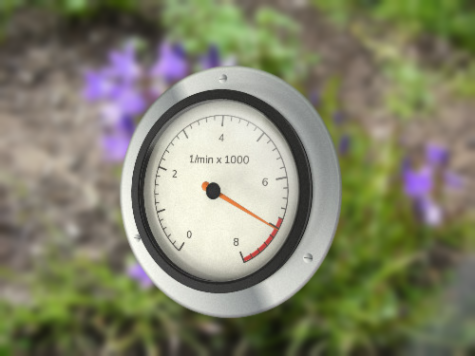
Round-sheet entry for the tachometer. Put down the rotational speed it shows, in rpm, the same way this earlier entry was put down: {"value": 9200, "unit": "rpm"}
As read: {"value": 7000, "unit": "rpm"}
